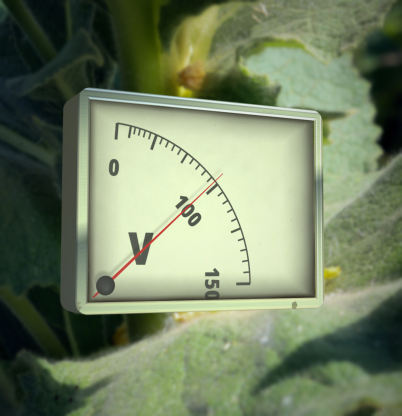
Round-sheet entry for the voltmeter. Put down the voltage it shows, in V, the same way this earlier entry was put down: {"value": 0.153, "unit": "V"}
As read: {"value": 97.5, "unit": "V"}
